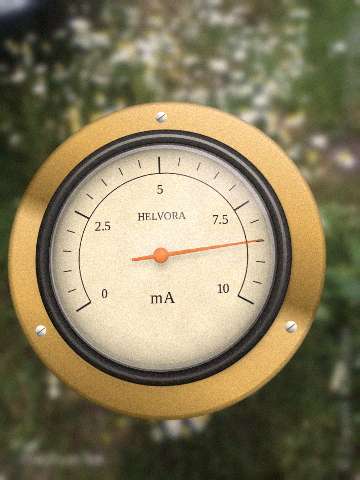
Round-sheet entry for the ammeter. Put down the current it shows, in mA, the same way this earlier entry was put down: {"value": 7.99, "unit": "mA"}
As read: {"value": 8.5, "unit": "mA"}
